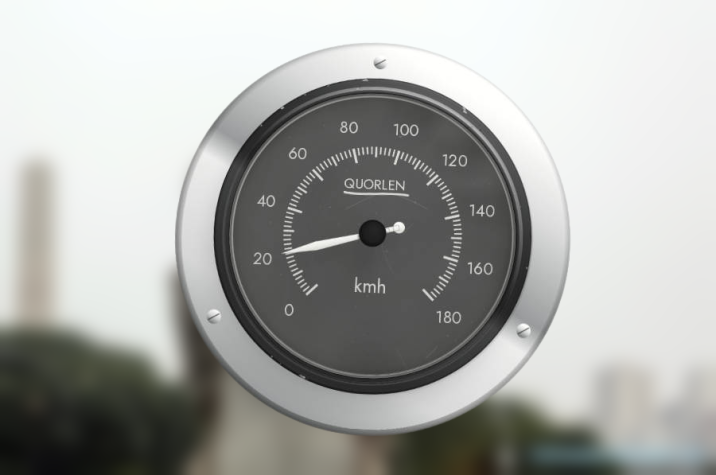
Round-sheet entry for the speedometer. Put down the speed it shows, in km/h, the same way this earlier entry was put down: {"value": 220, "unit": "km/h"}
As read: {"value": 20, "unit": "km/h"}
